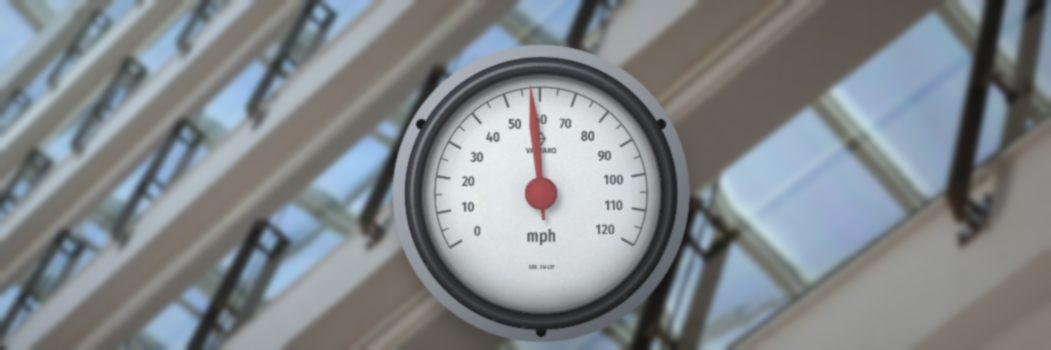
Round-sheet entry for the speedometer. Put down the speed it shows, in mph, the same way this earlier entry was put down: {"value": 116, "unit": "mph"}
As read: {"value": 57.5, "unit": "mph"}
